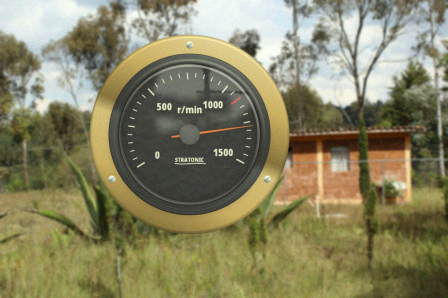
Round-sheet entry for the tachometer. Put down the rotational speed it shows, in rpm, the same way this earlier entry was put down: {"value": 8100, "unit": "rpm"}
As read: {"value": 1275, "unit": "rpm"}
